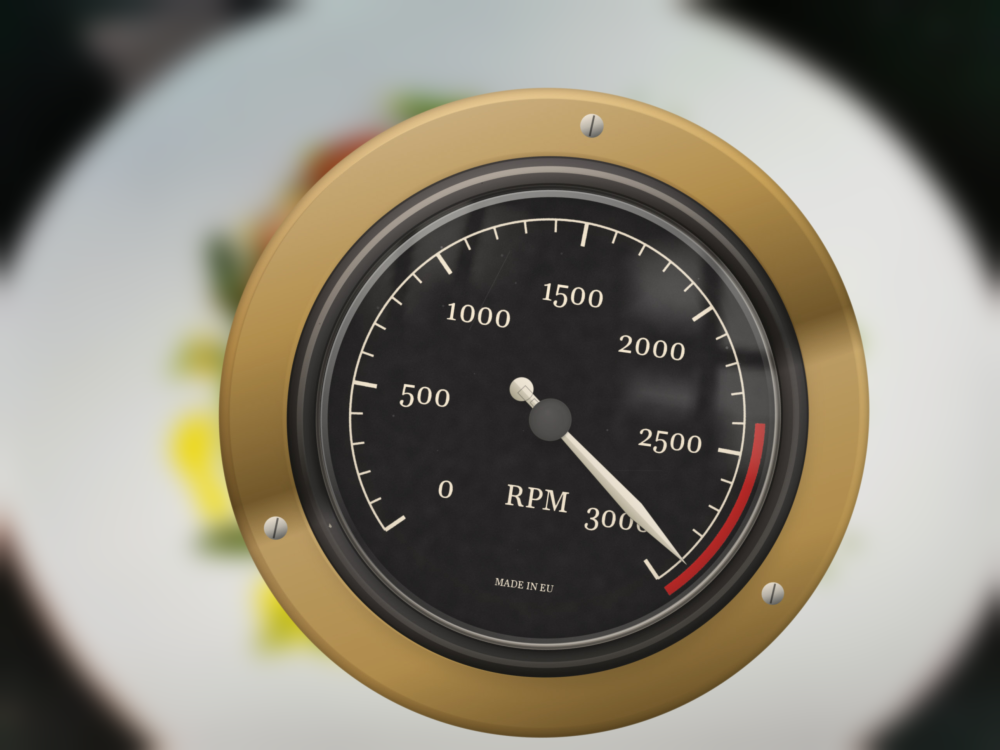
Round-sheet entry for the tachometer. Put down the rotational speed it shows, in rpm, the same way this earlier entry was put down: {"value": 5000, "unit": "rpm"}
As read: {"value": 2900, "unit": "rpm"}
